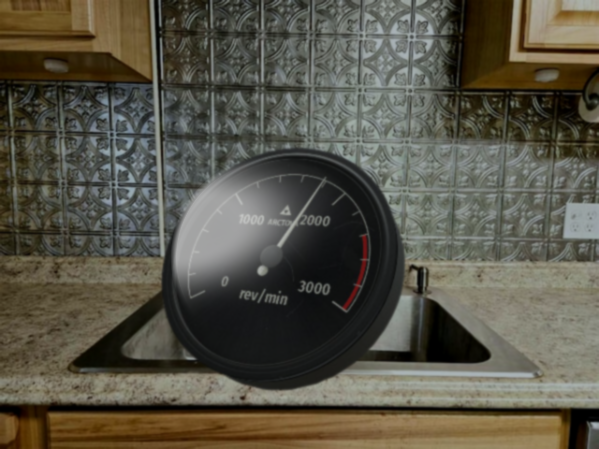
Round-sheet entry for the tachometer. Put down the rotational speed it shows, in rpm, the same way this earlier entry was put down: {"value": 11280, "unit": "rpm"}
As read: {"value": 1800, "unit": "rpm"}
